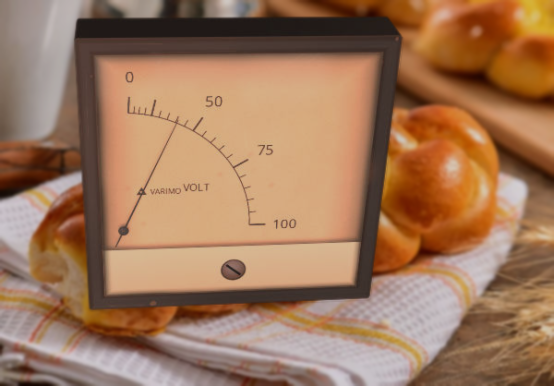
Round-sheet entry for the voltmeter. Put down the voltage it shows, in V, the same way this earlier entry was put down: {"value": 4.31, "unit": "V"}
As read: {"value": 40, "unit": "V"}
